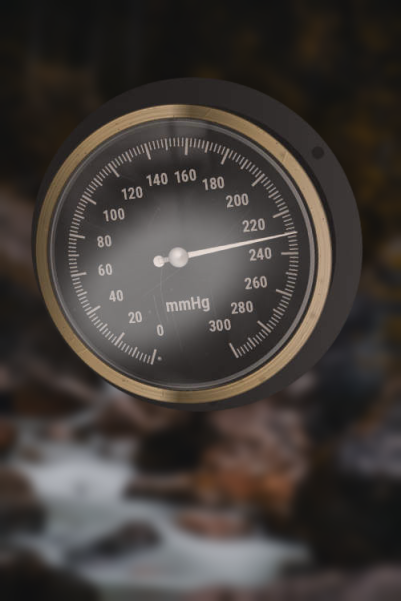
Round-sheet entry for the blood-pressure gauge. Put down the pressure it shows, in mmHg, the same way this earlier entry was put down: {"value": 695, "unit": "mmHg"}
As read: {"value": 230, "unit": "mmHg"}
